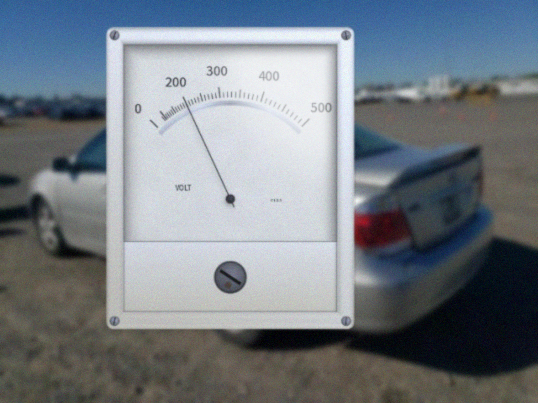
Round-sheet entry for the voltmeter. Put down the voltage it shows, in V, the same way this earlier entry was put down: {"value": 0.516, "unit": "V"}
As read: {"value": 200, "unit": "V"}
